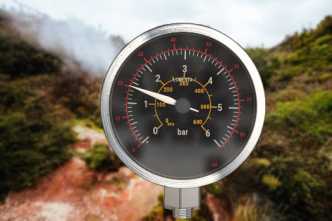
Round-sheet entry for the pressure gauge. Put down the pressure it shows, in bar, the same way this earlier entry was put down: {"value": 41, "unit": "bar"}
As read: {"value": 1.4, "unit": "bar"}
